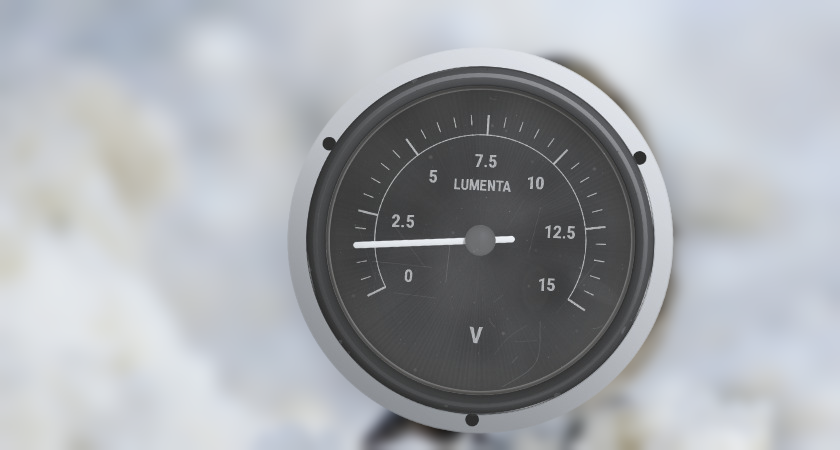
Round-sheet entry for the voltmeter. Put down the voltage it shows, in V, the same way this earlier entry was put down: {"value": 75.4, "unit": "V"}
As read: {"value": 1.5, "unit": "V"}
